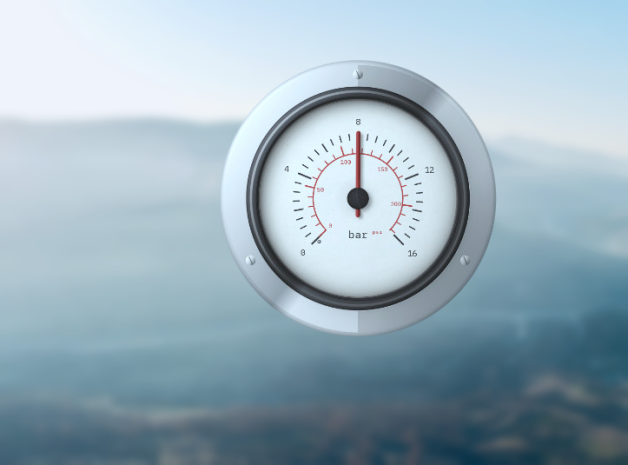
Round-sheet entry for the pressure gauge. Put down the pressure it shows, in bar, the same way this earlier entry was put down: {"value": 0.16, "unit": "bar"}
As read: {"value": 8, "unit": "bar"}
